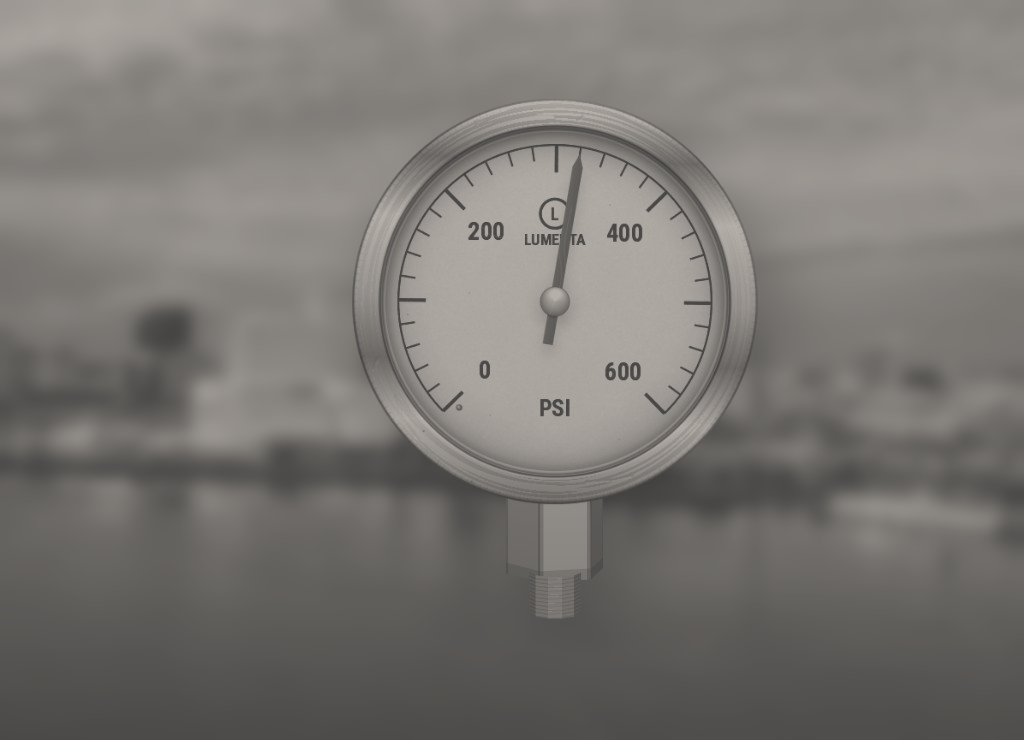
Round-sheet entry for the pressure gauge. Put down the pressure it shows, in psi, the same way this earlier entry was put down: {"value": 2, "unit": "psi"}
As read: {"value": 320, "unit": "psi"}
